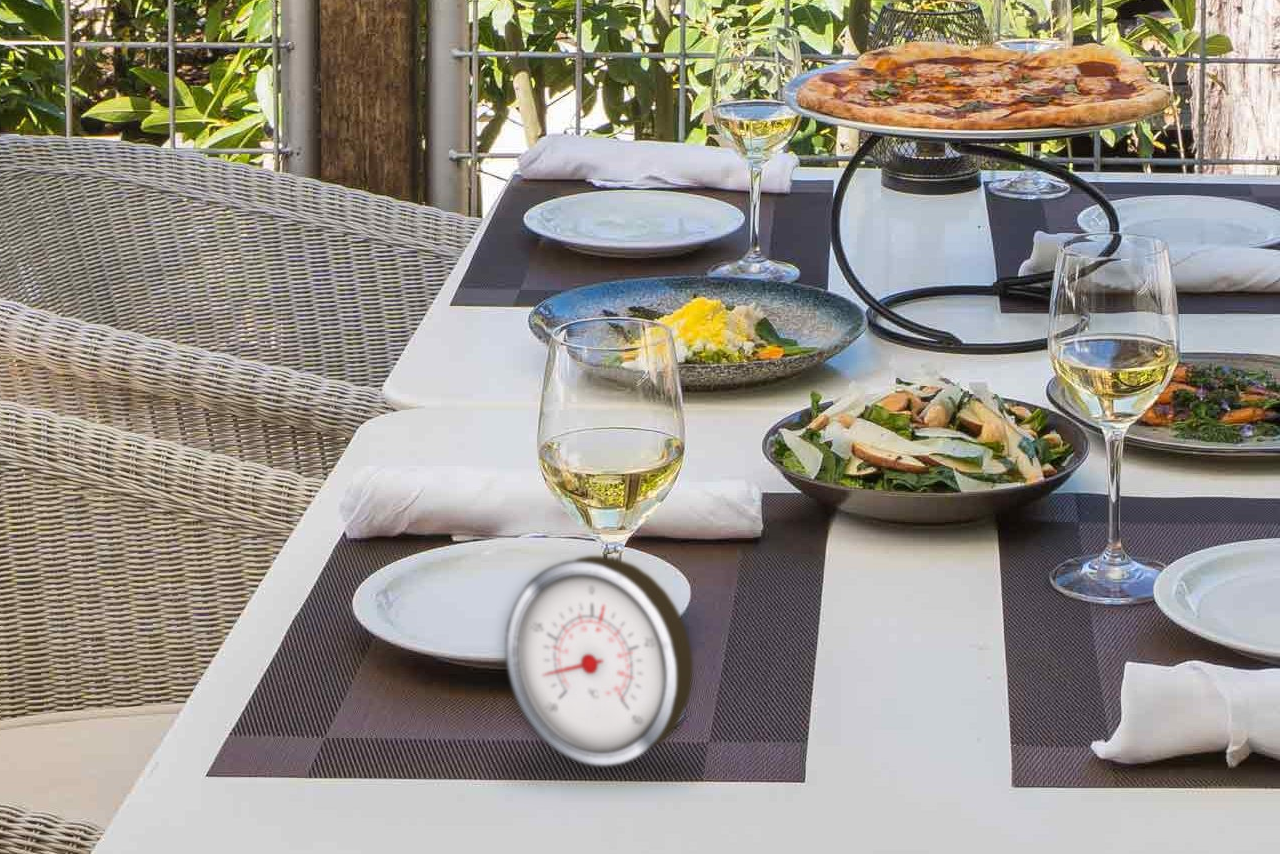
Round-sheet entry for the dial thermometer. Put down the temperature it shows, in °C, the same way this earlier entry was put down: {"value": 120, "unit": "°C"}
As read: {"value": -40, "unit": "°C"}
